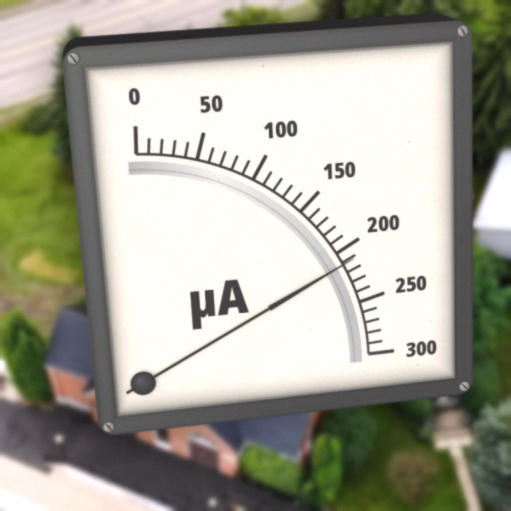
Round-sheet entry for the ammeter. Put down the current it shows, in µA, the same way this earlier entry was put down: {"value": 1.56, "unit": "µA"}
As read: {"value": 210, "unit": "µA"}
